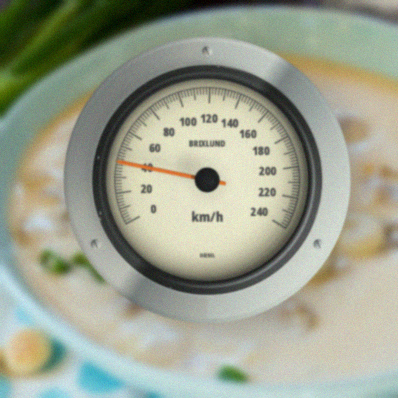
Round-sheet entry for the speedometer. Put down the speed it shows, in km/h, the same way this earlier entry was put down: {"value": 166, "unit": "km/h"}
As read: {"value": 40, "unit": "km/h"}
